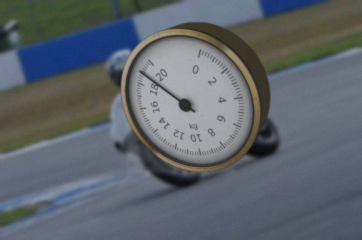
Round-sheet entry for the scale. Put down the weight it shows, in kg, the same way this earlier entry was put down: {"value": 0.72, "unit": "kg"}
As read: {"value": 19, "unit": "kg"}
